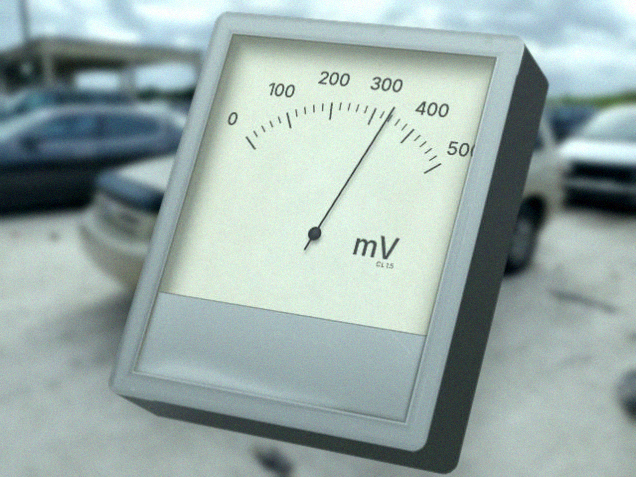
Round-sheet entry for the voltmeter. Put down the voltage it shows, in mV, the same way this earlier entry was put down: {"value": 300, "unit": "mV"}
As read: {"value": 340, "unit": "mV"}
